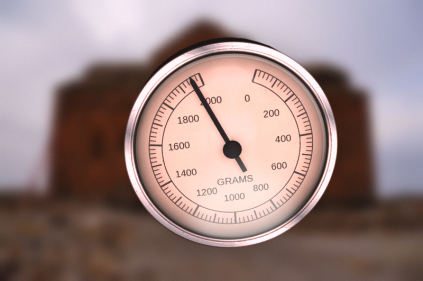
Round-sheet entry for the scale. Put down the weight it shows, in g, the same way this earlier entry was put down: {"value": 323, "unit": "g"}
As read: {"value": 1960, "unit": "g"}
